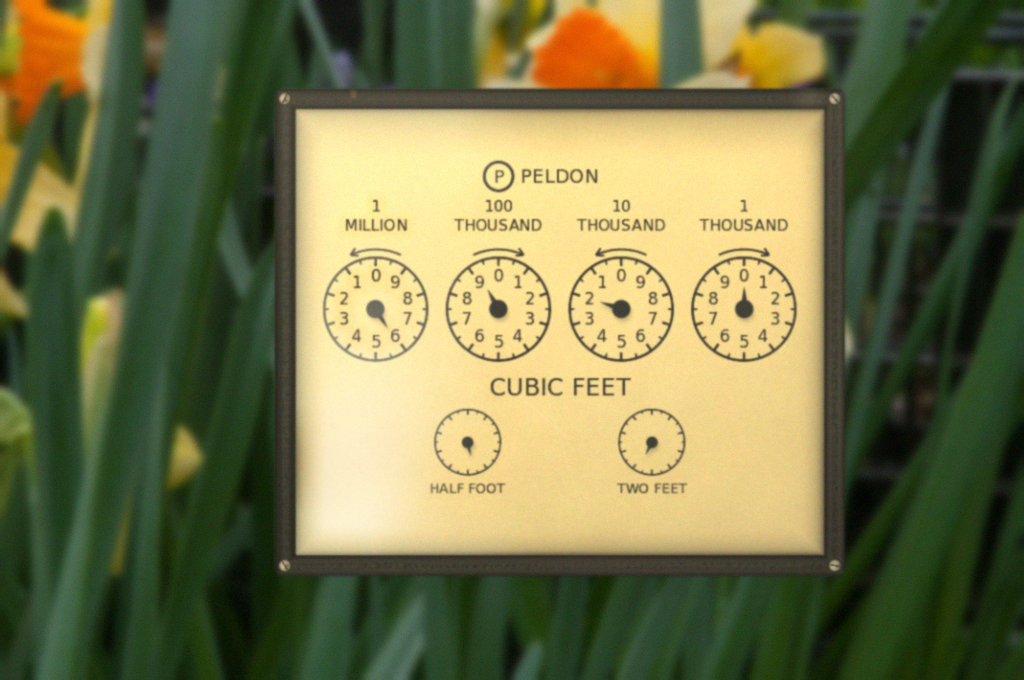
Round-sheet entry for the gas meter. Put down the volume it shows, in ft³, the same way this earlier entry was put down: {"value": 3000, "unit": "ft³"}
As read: {"value": 592000, "unit": "ft³"}
